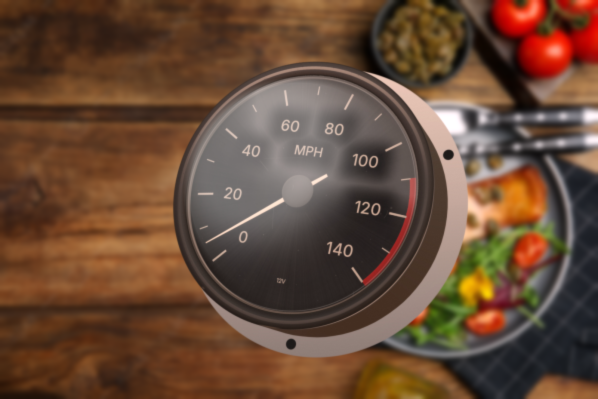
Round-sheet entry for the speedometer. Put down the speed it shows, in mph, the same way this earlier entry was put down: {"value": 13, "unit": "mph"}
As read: {"value": 5, "unit": "mph"}
